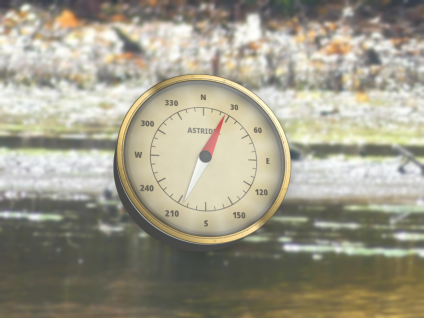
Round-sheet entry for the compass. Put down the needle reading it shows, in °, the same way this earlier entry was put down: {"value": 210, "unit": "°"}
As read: {"value": 25, "unit": "°"}
